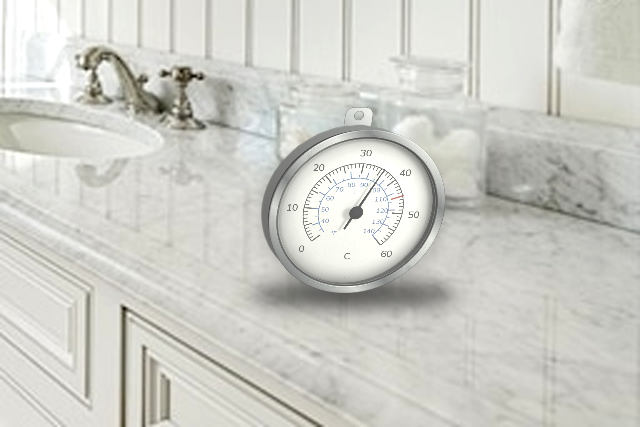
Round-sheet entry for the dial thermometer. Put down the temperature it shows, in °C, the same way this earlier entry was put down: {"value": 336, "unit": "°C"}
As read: {"value": 35, "unit": "°C"}
